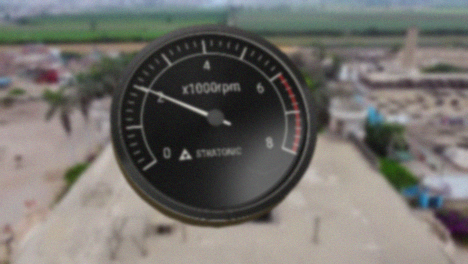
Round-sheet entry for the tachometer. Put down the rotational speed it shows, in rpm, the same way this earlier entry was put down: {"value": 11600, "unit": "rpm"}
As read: {"value": 2000, "unit": "rpm"}
